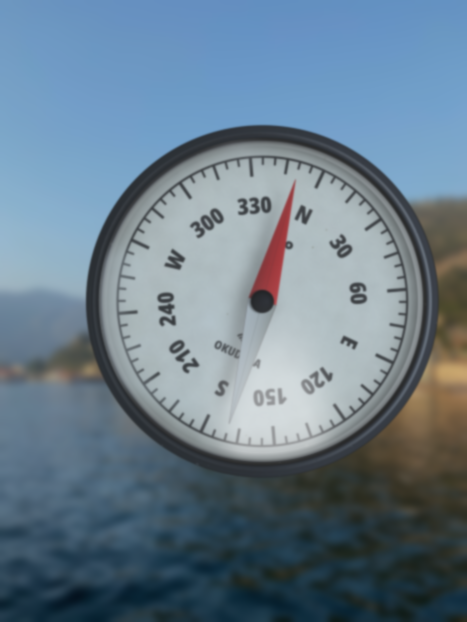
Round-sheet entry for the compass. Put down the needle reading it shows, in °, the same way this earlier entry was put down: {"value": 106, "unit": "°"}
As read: {"value": 350, "unit": "°"}
